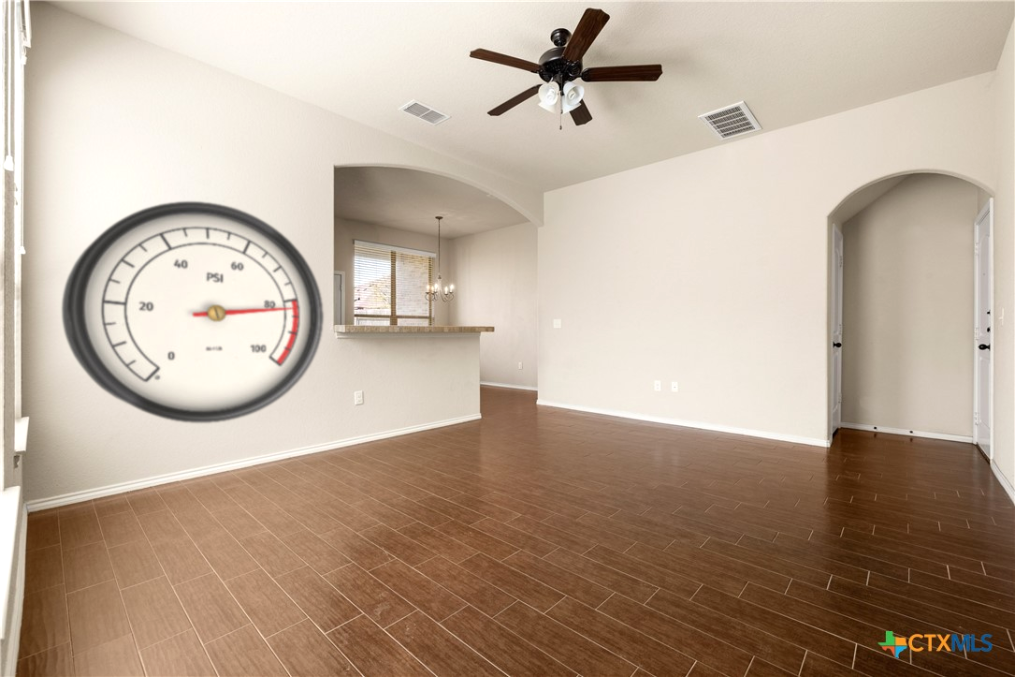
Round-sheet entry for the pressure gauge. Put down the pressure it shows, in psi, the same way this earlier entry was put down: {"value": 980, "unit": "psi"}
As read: {"value": 82.5, "unit": "psi"}
